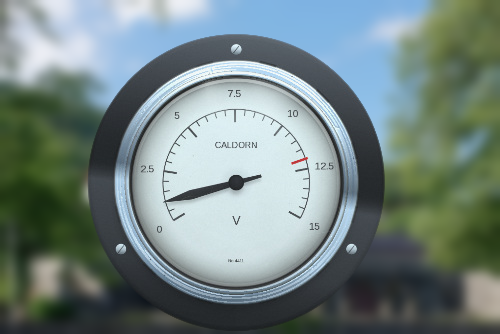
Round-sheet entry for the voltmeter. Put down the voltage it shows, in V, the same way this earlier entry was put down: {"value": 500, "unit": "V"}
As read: {"value": 1, "unit": "V"}
